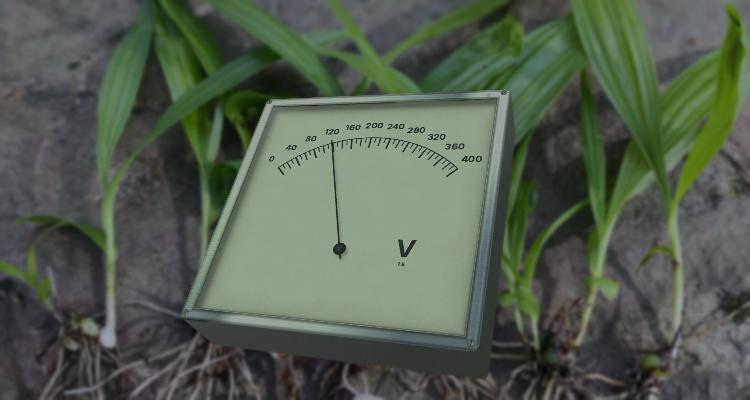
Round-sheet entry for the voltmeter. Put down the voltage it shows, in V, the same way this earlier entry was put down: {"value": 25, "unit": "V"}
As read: {"value": 120, "unit": "V"}
